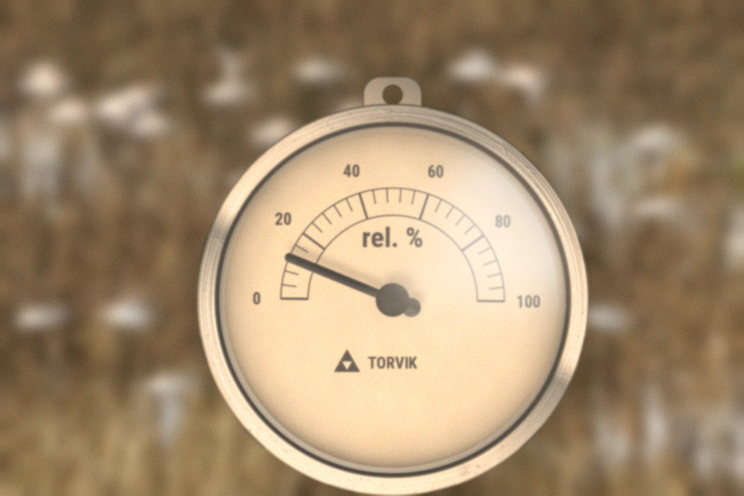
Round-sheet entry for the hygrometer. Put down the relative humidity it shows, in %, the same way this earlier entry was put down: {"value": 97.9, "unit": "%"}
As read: {"value": 12, "unit": "%"}
